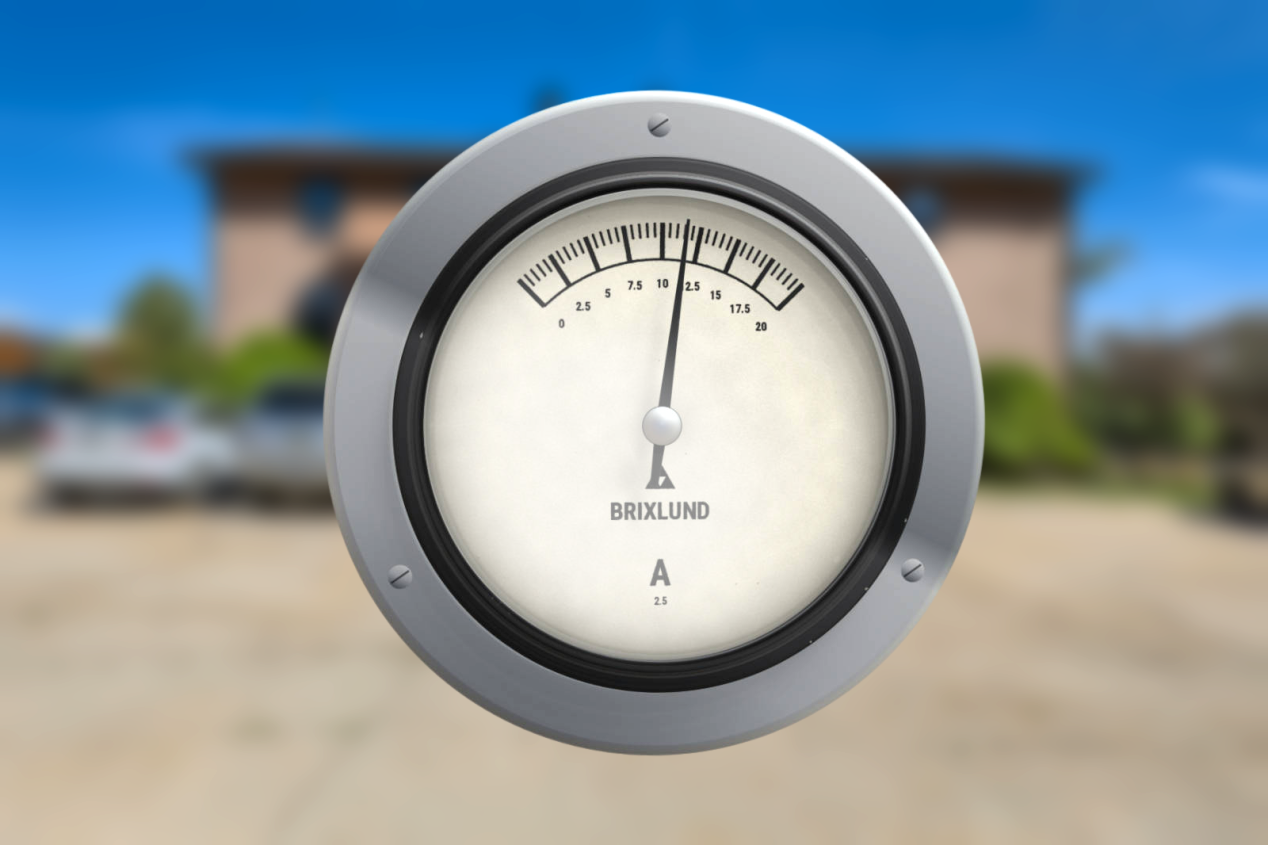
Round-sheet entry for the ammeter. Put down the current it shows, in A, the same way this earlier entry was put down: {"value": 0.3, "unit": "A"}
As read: {"value": 11.5, "unit": "A"}
